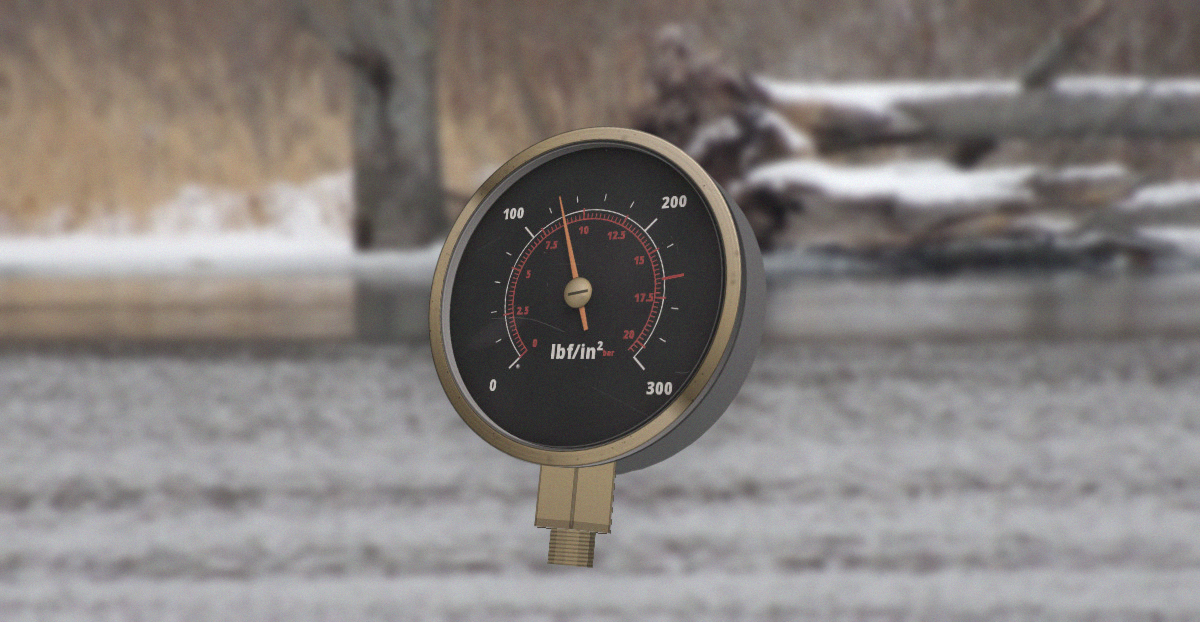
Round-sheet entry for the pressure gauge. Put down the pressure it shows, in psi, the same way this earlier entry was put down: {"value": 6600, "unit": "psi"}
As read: {"value": 130, "unit": "psi"}
